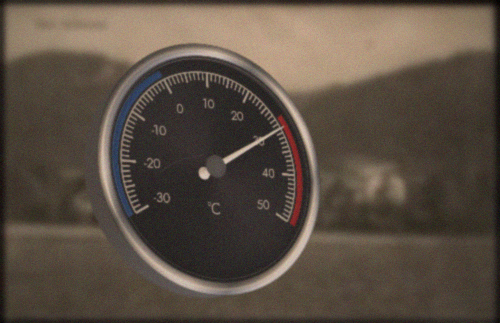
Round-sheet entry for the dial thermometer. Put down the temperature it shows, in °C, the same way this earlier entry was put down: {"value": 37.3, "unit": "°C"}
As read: {"value": 30, "unit": "°C"}
